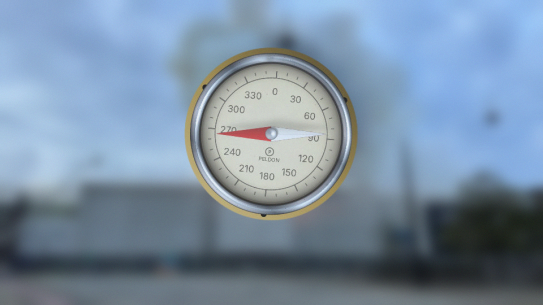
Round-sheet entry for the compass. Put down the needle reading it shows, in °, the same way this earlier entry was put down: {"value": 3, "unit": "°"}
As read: {"value": 265, "unit": "°"}
